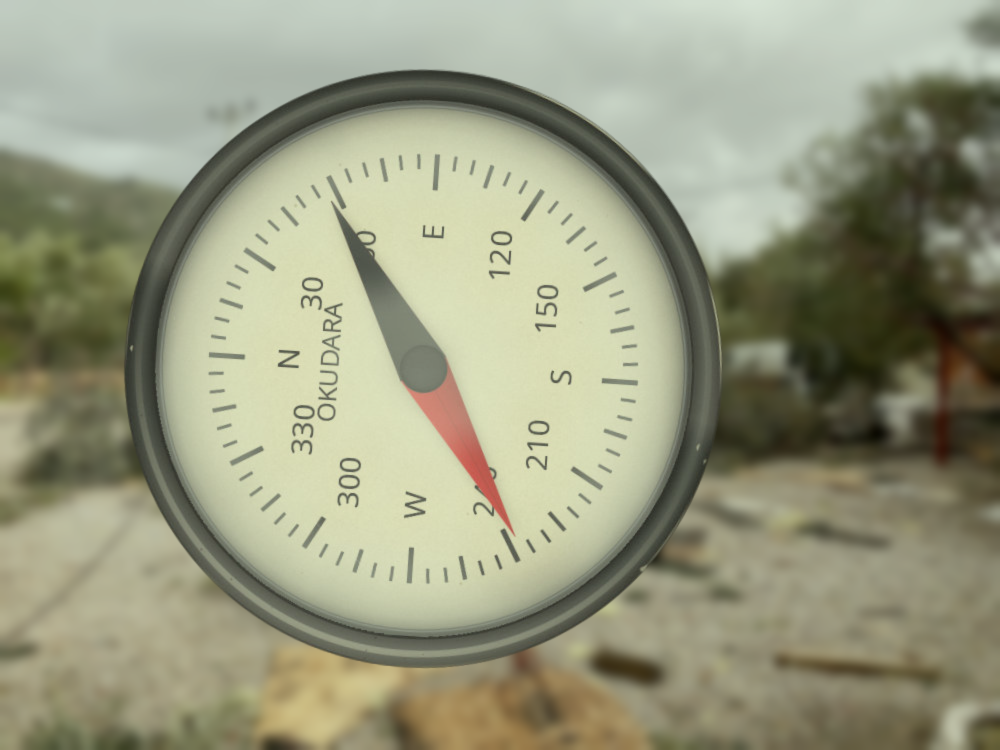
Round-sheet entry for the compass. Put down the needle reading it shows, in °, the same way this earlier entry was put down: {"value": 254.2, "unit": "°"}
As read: {"value": 237.5, "unit": "°"}
